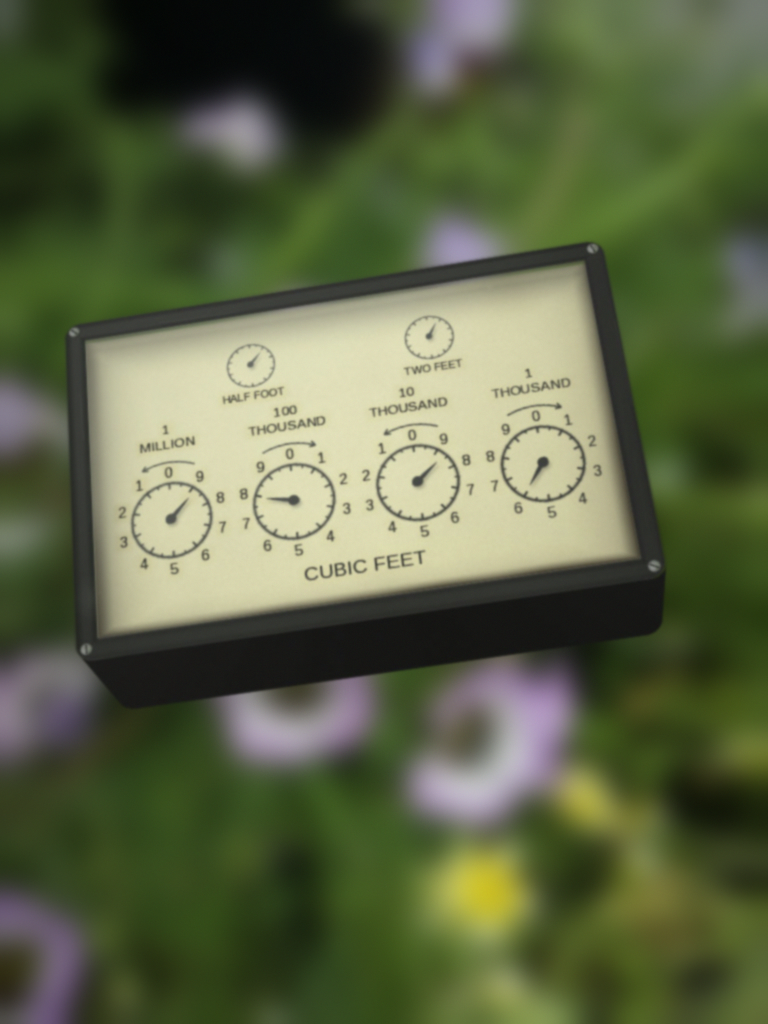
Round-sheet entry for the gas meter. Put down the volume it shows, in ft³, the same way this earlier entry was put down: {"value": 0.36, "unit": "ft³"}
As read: {"value": 878600, "unit": "ft³"}
